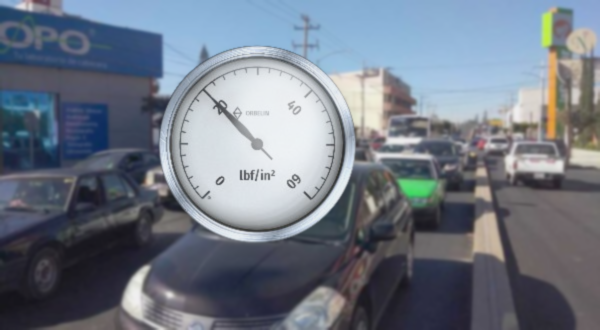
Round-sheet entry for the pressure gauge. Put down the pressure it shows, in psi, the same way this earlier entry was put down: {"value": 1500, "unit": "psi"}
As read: {"value": 20, "unit": "psi"}
